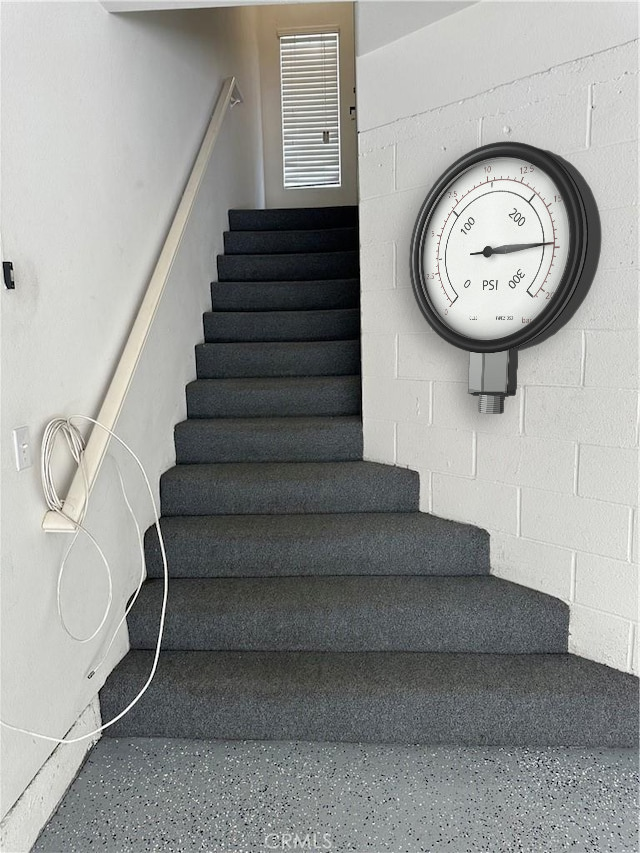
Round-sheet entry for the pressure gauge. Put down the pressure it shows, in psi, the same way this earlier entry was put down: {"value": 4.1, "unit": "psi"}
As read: {"value": 250, "unit": "psi"}
